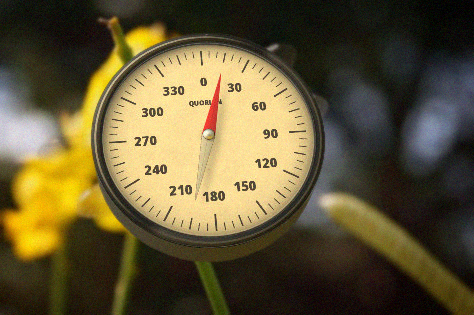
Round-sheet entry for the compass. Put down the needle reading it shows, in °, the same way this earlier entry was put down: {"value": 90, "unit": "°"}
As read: {"value": 15, "unit": "°"}
